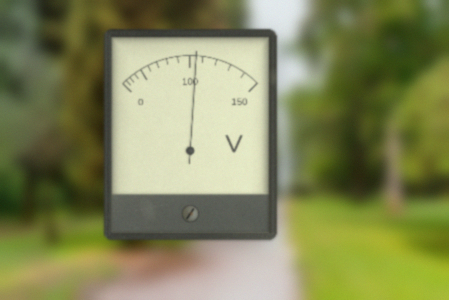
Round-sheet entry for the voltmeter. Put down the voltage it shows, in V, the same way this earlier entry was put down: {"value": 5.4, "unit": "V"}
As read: {"value": 105, "unit": "V"}
